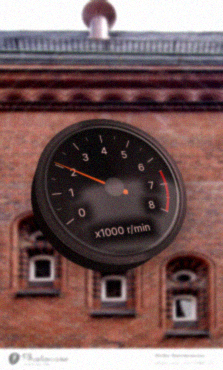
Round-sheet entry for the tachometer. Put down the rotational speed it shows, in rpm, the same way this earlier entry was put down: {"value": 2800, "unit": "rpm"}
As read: {"value": 2000, "unit": "rpm"}
